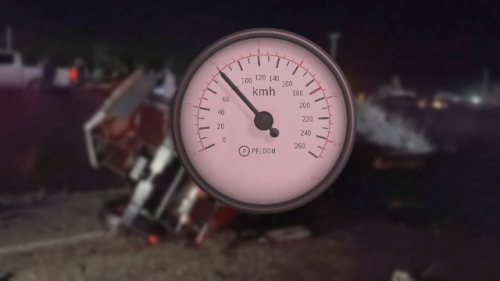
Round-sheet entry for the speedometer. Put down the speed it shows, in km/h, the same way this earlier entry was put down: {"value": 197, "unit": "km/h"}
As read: {"value": 80, "unit": "km/h"}
